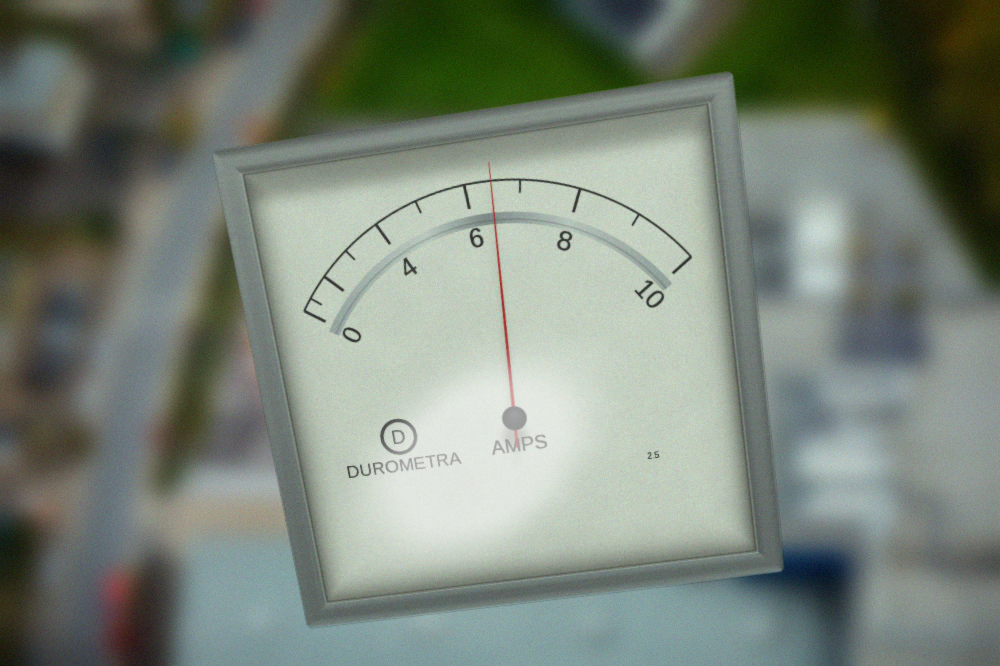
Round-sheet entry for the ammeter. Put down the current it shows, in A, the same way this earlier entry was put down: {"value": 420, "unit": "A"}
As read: {"value": 6.5, "unit": "A"}
